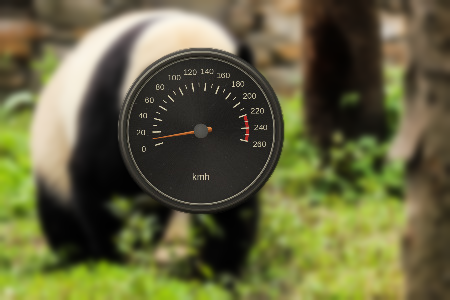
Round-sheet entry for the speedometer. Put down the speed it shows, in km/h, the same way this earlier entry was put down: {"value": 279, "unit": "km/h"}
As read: {"value": 10, "unit": "km/h"}
